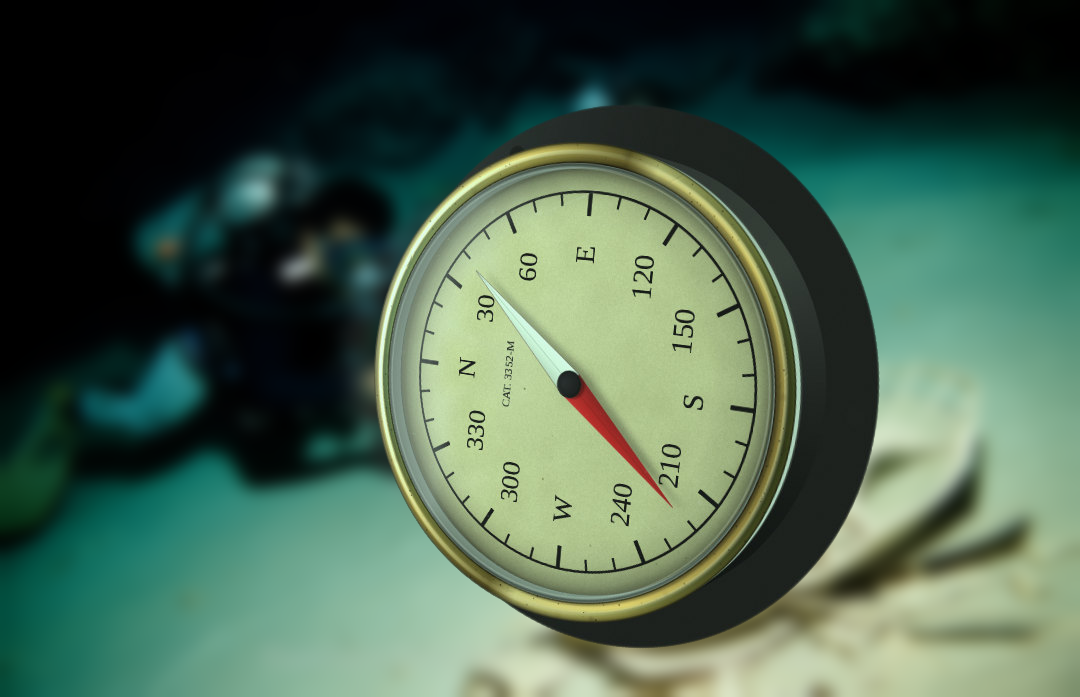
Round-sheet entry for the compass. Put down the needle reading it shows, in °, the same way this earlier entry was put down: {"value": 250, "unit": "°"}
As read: {"value": 220, "unit": "°"}
